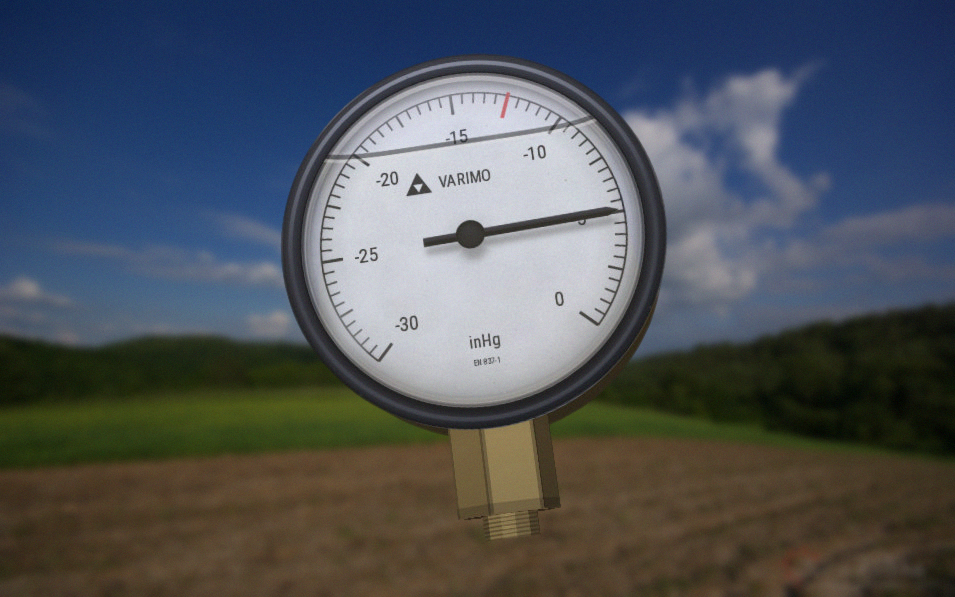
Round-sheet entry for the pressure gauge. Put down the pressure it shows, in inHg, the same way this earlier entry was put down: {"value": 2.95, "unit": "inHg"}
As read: {"value": -5, "unit": "inHg"}
